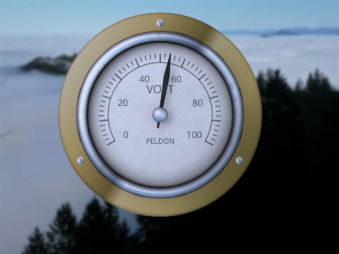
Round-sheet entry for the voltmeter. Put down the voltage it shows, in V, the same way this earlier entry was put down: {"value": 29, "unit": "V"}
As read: {"value": 54, "unit": "V"}
